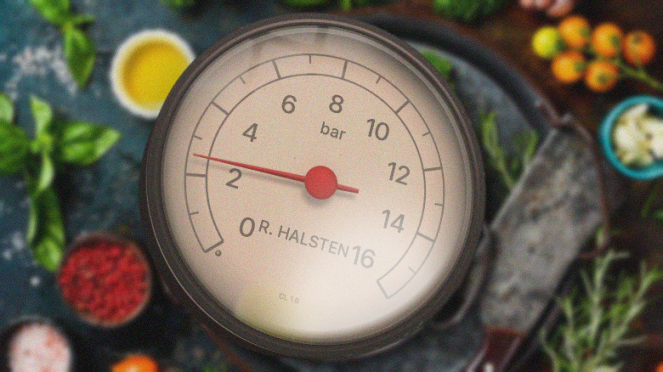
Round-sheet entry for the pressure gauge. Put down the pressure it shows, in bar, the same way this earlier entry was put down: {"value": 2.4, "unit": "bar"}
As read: {"value": 2.5, "unit": "bar"}
